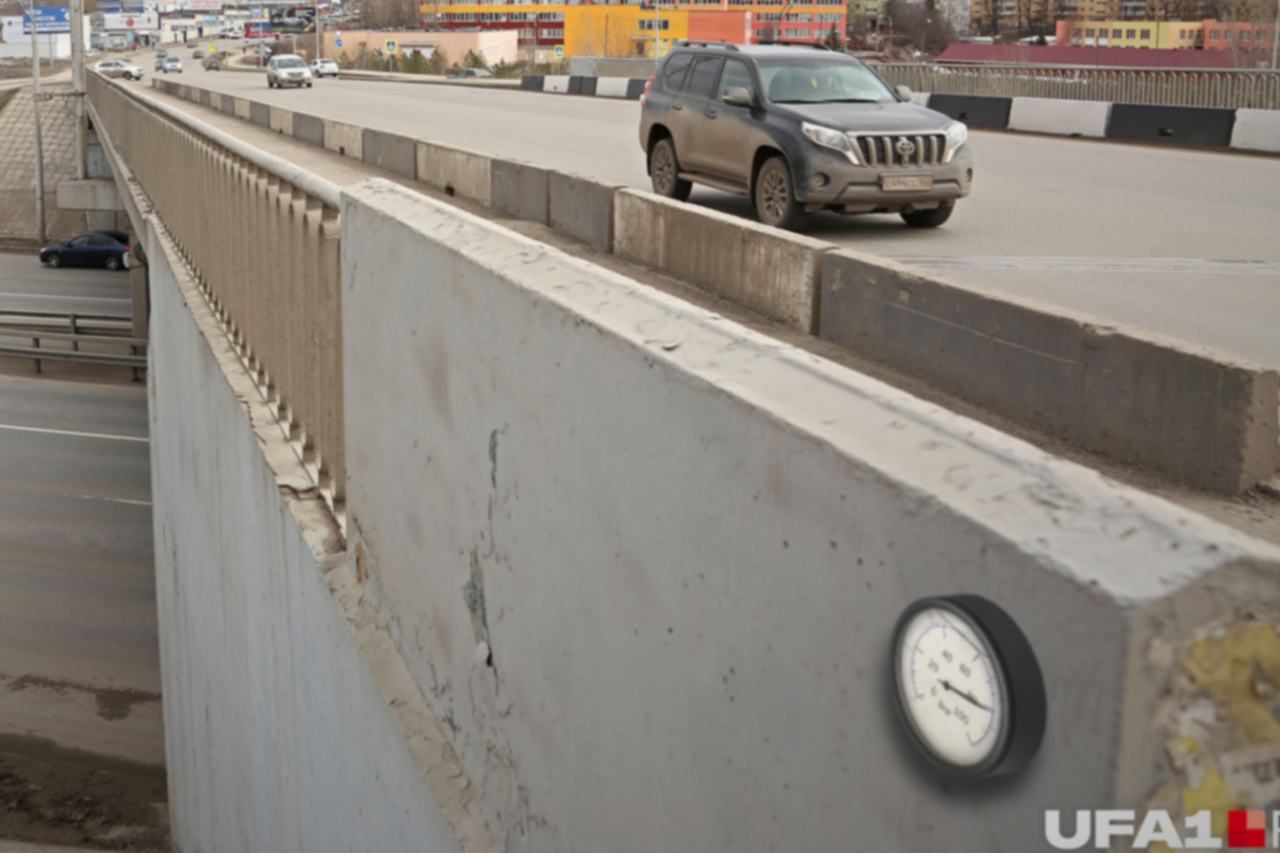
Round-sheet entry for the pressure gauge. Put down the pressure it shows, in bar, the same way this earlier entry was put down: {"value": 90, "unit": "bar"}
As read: {"value": 80, "unit": "bar"}
